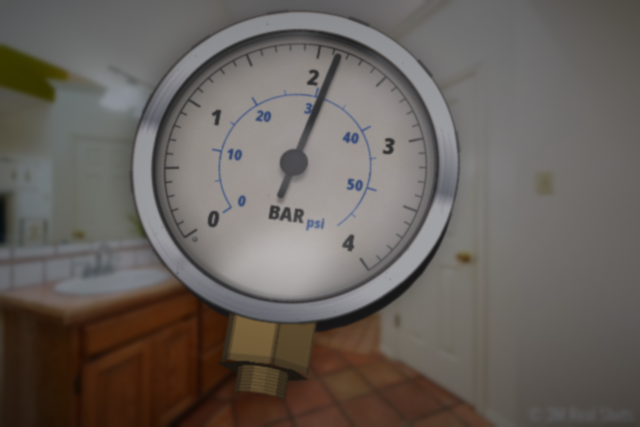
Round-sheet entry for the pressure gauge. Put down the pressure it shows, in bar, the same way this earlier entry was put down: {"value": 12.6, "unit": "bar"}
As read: {"value": 2.15, "unit": "bar"}
